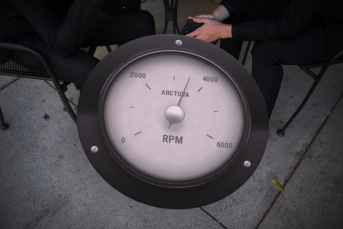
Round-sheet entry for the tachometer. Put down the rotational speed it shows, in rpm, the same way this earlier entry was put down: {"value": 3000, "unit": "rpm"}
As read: {"value": 3500, "unit": "rpm"}
